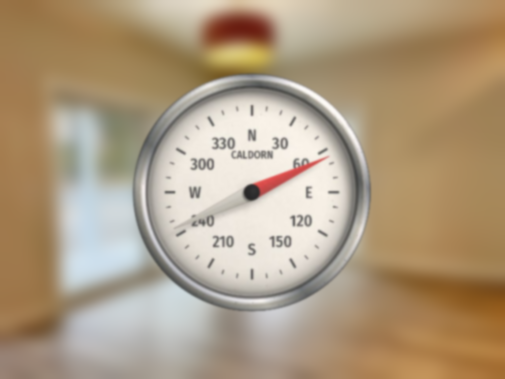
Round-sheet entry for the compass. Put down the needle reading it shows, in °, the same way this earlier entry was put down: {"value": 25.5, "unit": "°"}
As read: {"value": 65, "unit": "°"}
